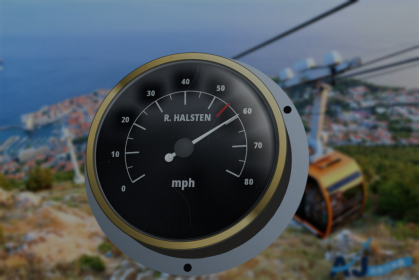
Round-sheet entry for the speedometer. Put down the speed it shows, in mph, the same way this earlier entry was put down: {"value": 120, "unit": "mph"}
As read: {"value": 60, "unit": "mph"}
